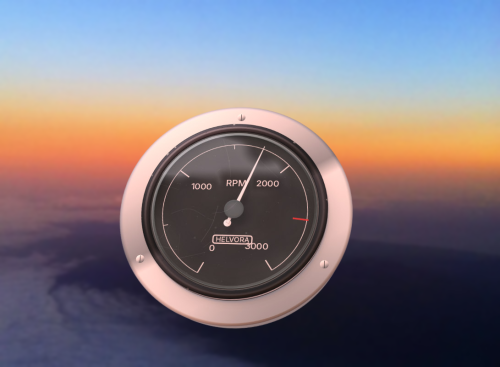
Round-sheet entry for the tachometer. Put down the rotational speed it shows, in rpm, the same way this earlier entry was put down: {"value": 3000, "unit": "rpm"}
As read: {"value": 1750, "unit": "rpm"}
